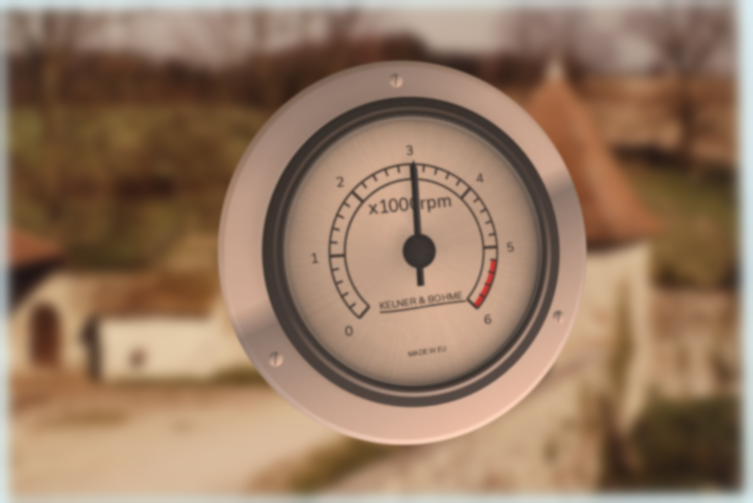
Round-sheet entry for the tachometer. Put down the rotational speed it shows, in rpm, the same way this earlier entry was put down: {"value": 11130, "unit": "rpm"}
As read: {"value": 3000, "unit": "rpm"}
